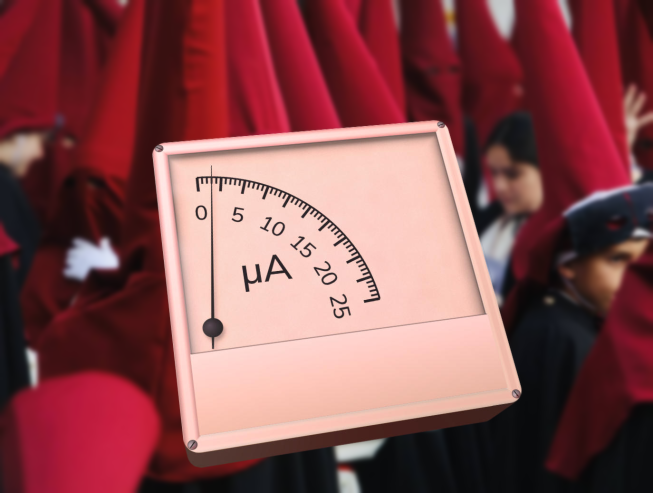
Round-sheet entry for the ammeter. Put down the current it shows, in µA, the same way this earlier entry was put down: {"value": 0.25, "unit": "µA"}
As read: {"value": 1.5, "unit": "µA"}
